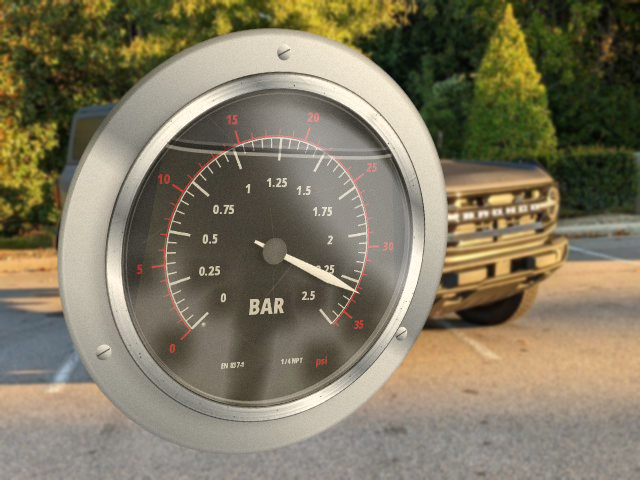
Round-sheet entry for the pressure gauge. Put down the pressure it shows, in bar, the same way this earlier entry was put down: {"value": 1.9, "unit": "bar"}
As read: {"value": 2.3, "unit": "bar"}
